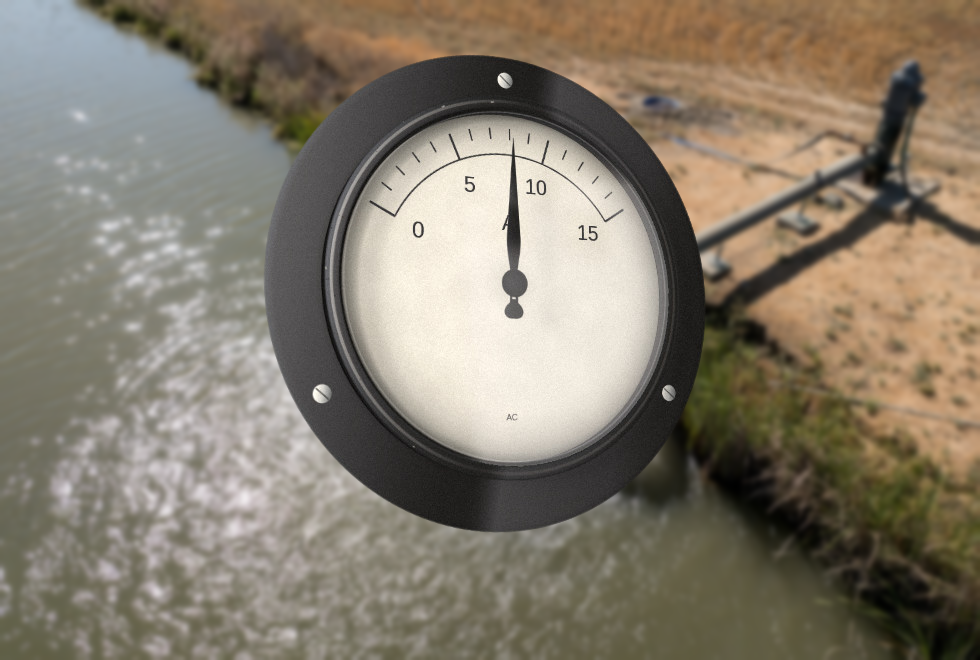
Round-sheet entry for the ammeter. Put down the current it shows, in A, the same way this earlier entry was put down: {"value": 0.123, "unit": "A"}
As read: {"value": 8, "unit": "A"}
